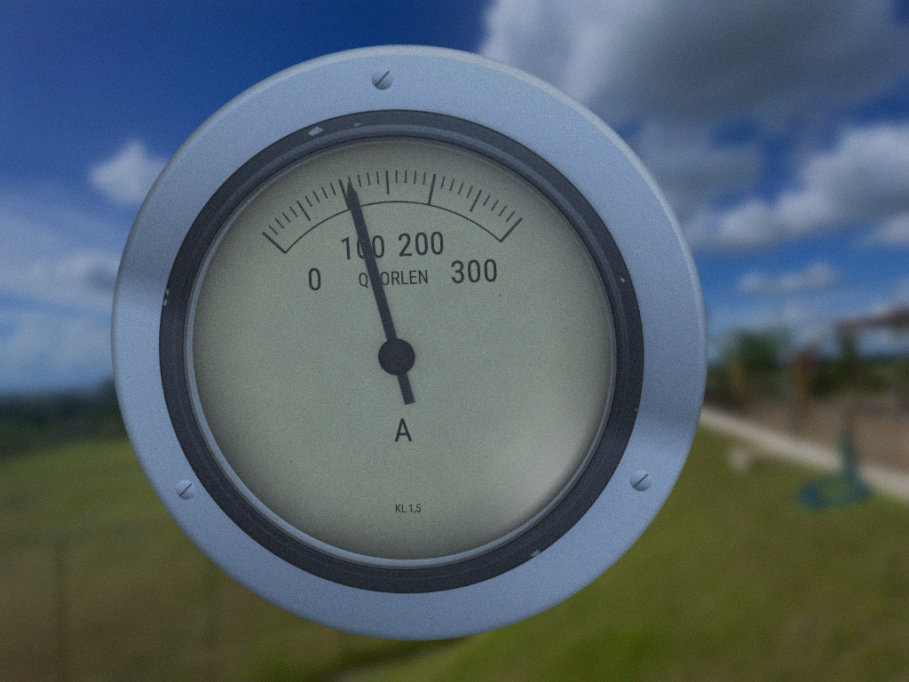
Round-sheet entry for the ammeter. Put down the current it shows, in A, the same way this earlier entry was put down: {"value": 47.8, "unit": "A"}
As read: {"value": 110, "unit": "A"}
